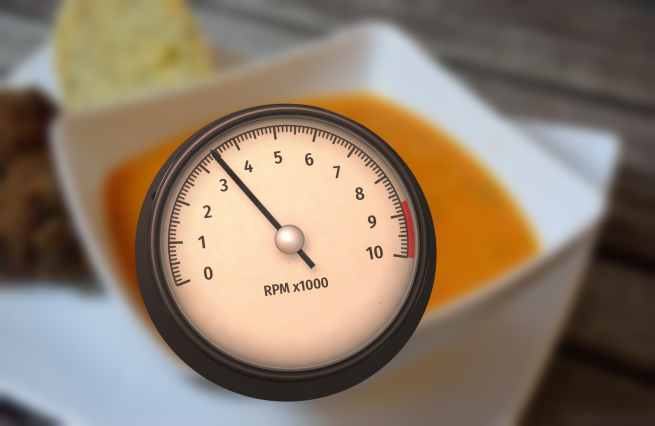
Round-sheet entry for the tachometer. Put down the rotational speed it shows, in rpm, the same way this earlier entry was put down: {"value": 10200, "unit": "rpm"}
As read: {"value": 3400, "unit": "rpm"}
